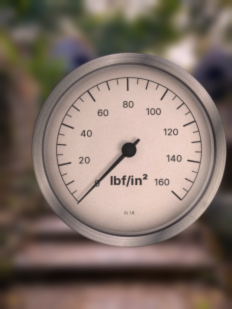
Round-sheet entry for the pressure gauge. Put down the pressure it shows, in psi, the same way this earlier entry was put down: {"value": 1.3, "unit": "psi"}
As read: {"value": 0, "unit": "psi"}
